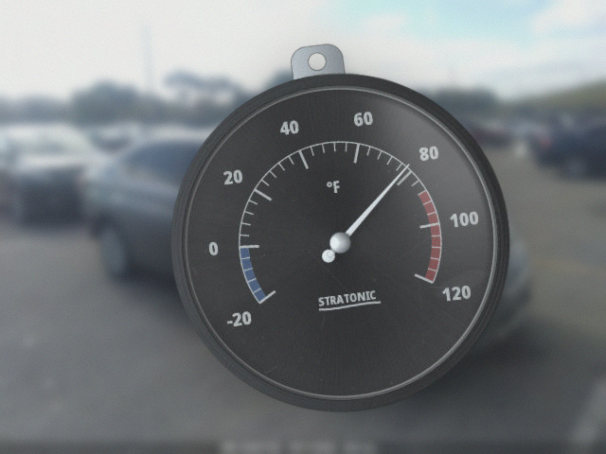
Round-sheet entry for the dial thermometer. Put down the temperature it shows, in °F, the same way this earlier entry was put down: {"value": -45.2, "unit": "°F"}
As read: {"value": 78, "unit": "°F"}
